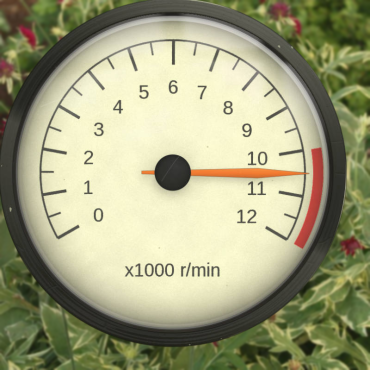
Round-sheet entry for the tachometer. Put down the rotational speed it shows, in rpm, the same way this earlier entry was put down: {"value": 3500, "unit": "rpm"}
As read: {"value": 10500, "unit": "rpm"}
